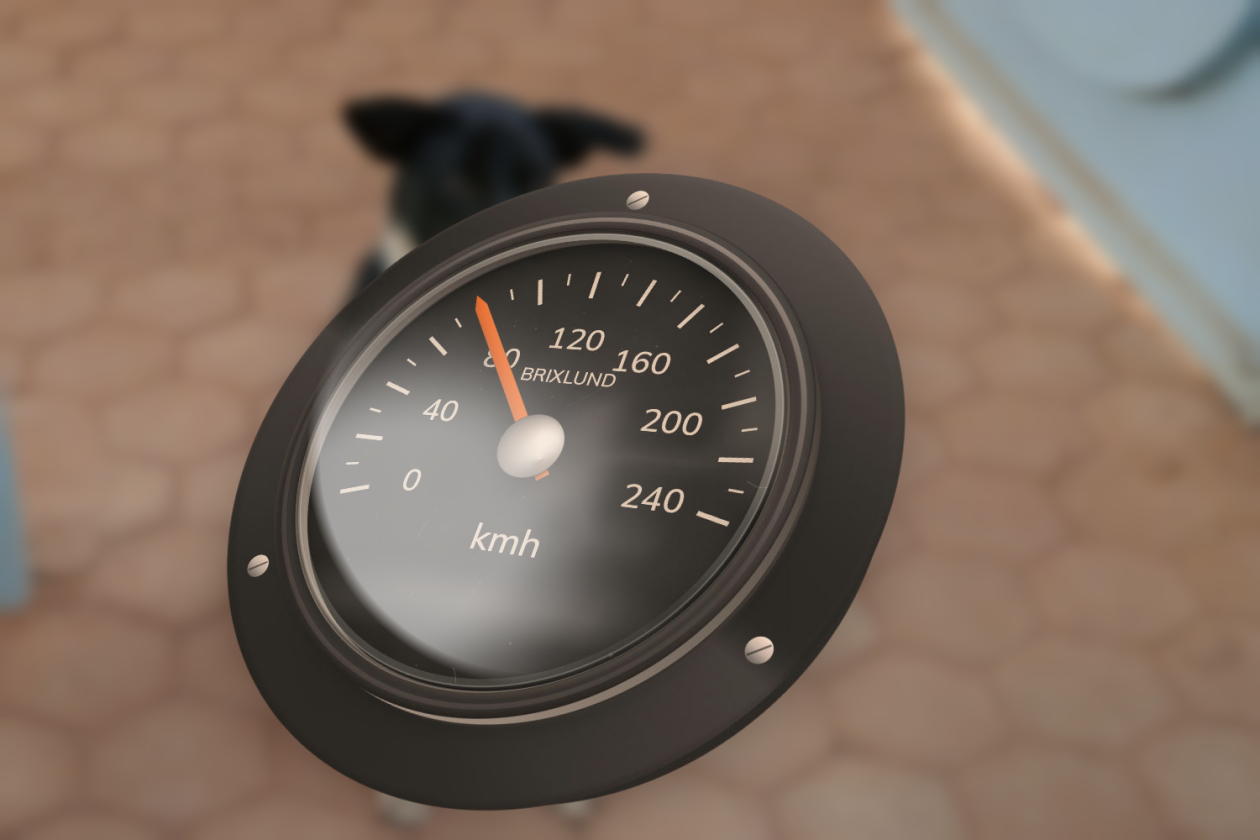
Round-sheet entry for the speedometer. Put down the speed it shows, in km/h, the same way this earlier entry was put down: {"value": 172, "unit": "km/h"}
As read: {"value": 80, "unit": "km/h"}
